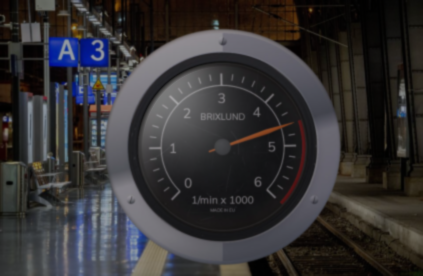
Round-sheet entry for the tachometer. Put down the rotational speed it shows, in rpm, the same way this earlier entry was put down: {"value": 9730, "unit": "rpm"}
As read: {"value": 4600, "unit": "rpm"}
